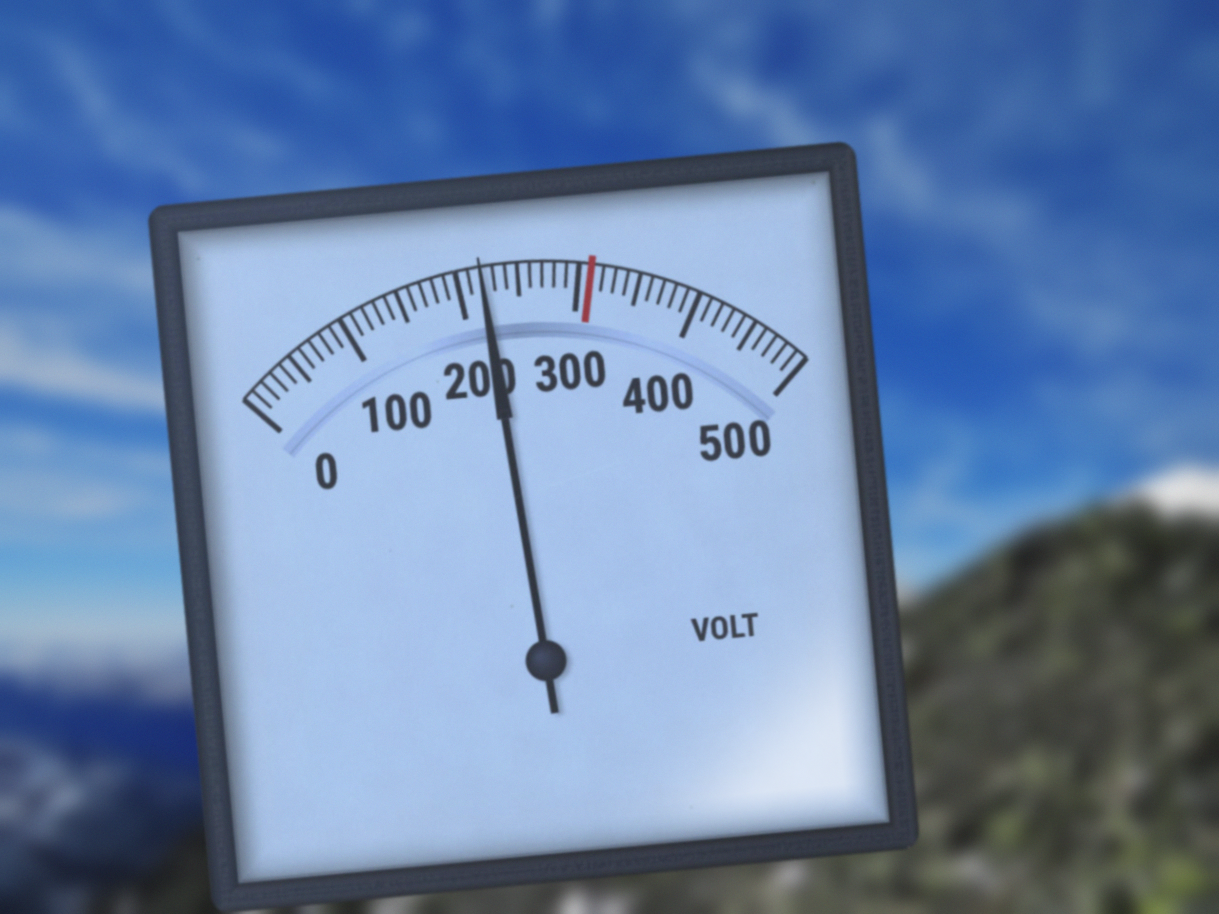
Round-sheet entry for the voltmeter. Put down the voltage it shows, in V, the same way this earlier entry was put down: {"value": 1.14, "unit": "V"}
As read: {"value": 220, "unit": "V"}
